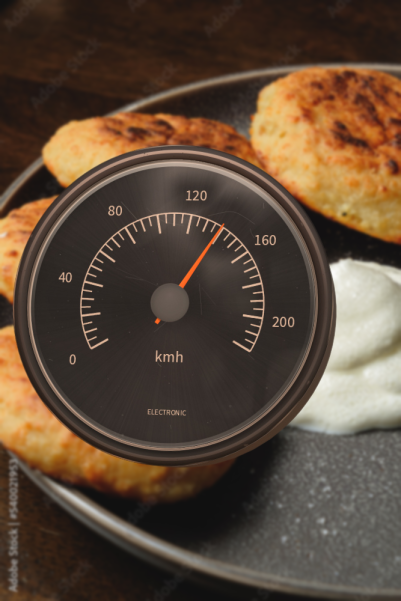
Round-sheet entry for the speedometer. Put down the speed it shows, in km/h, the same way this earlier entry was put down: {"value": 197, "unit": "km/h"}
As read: {"value": 140, "unit": "km/h"}
